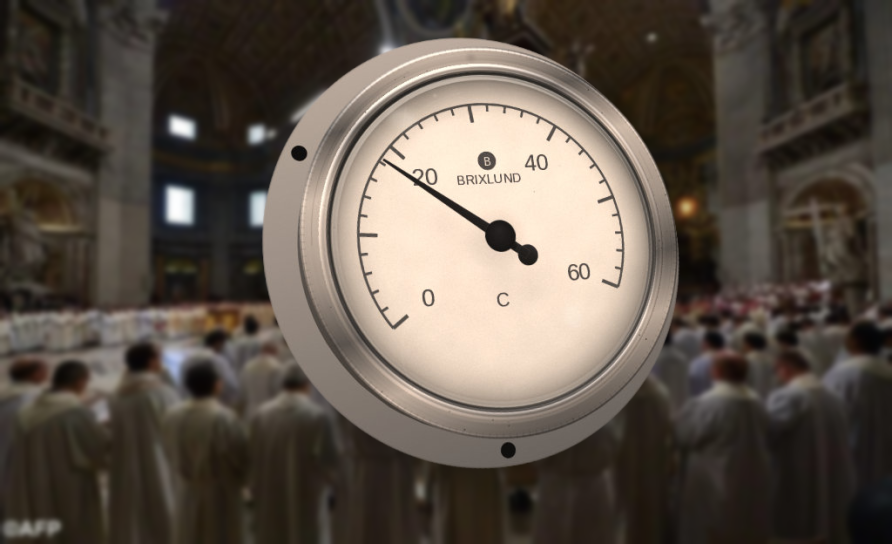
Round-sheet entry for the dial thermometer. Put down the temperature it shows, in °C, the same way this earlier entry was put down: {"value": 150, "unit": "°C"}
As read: {"value": 18, "unit": "°C"}
